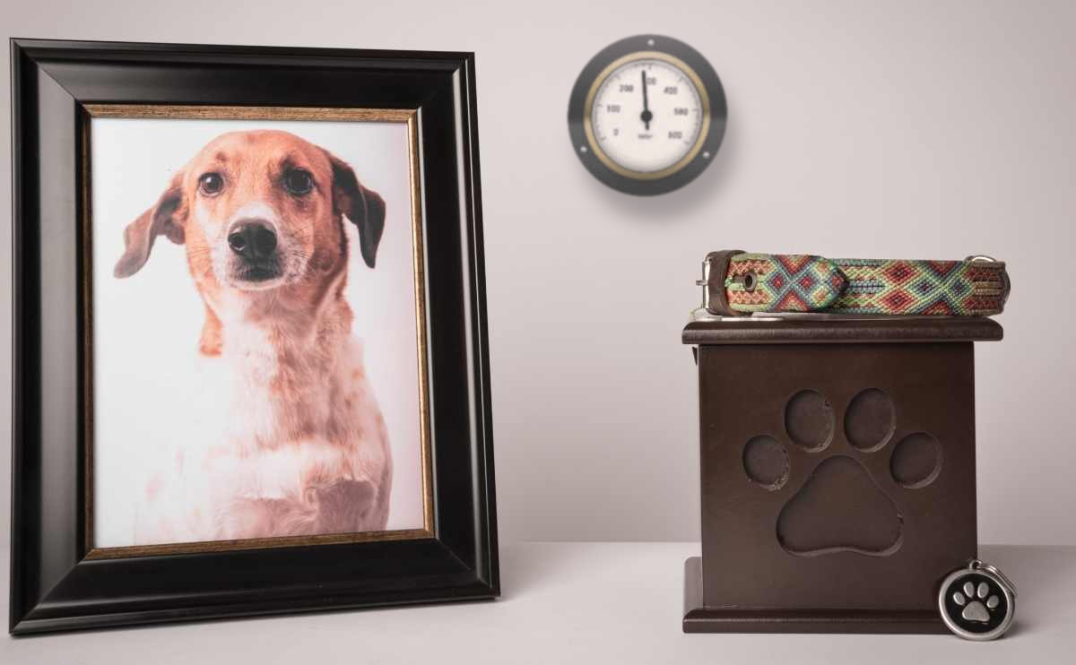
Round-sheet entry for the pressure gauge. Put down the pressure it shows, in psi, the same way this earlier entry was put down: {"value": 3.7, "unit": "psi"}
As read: {"value": 280, "unit": "psi"}
